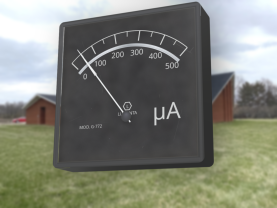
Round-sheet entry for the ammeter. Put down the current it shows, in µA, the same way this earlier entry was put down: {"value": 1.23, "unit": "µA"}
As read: {"value": 50, "unit": "µA"}
